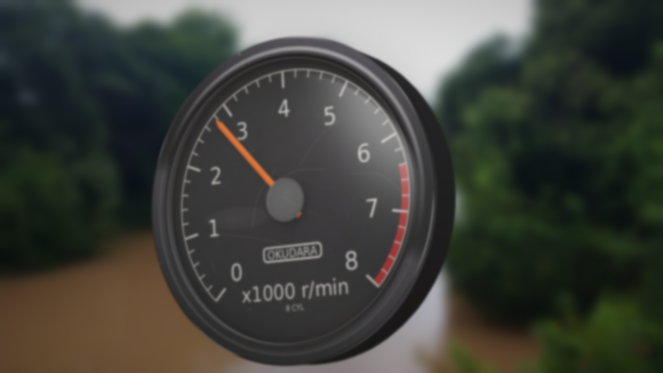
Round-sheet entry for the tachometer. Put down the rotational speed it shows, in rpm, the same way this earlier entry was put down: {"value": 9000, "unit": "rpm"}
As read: {"value": 2800, "unit": "rpm"}
